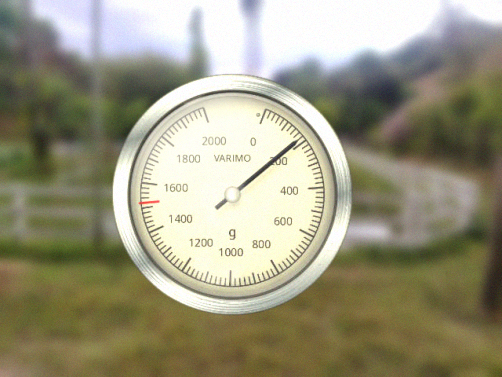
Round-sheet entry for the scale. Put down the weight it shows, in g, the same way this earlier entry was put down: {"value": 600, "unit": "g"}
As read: {"value": 180, "unit": "g"}
